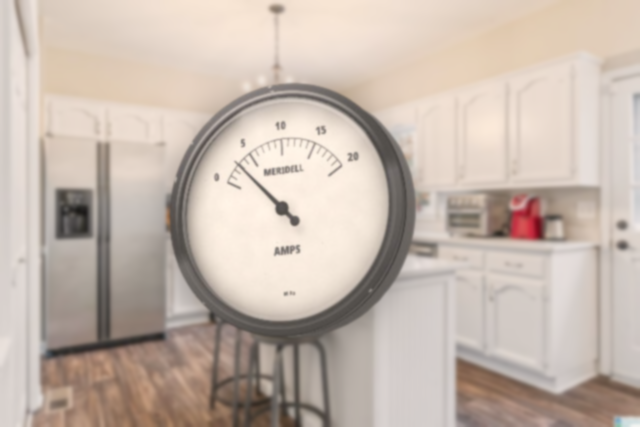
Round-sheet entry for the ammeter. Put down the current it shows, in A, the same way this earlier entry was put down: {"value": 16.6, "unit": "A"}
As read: {"value": 3, "unit": "A"}
